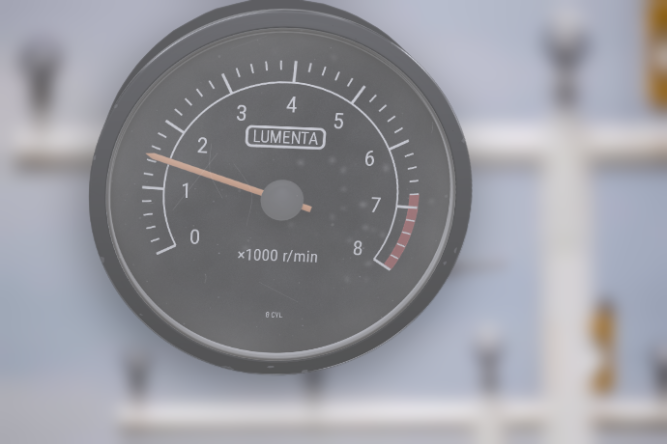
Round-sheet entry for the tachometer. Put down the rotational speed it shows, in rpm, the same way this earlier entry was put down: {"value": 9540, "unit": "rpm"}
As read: {"value": 1500, "unit": "rpm"}
